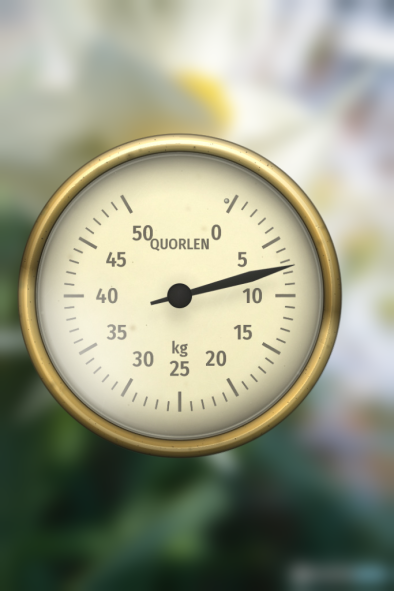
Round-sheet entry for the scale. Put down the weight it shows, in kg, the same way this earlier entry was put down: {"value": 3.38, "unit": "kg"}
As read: {"value": 7.5, "unit": "kg"}
